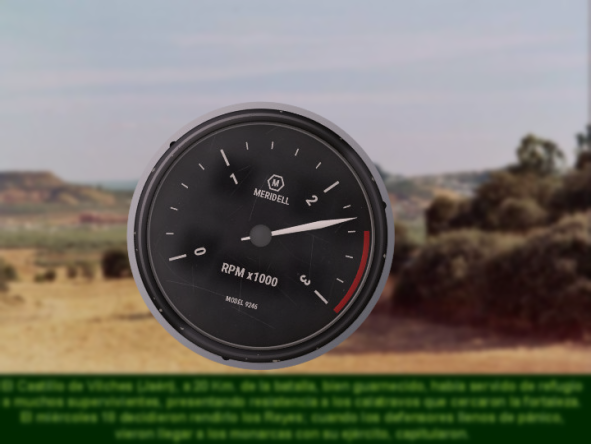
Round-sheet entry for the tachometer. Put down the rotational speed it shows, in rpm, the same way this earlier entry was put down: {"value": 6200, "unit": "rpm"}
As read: {"value": 2300, "unit": "rpm"}
